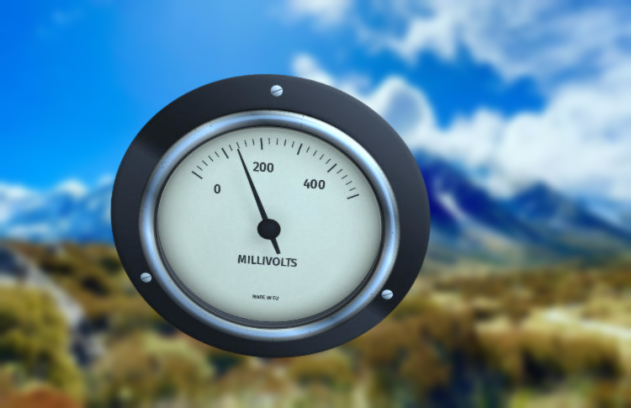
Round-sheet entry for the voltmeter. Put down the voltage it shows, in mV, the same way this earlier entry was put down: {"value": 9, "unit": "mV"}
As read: {"value": 140, "unit": "mV"}
